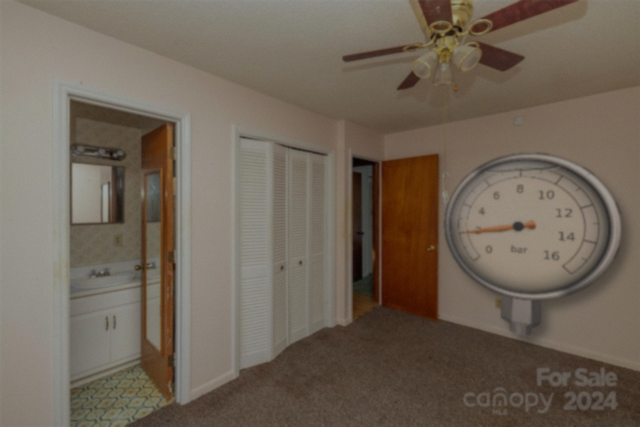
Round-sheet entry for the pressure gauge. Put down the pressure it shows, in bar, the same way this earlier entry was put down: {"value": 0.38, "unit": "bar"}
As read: {"value": 2, "unit": "bar"}
